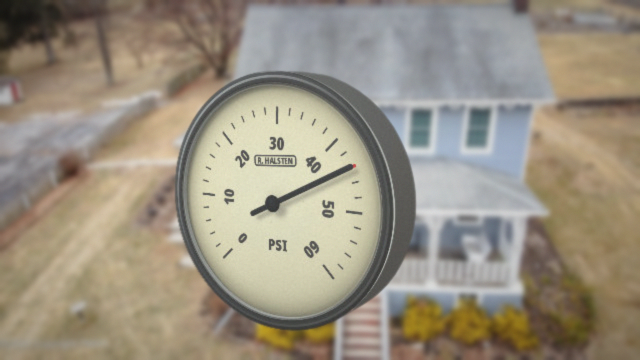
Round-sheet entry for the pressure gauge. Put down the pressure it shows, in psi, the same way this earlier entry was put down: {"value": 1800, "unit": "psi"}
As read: {"value": 44, "unit": "psi"}
